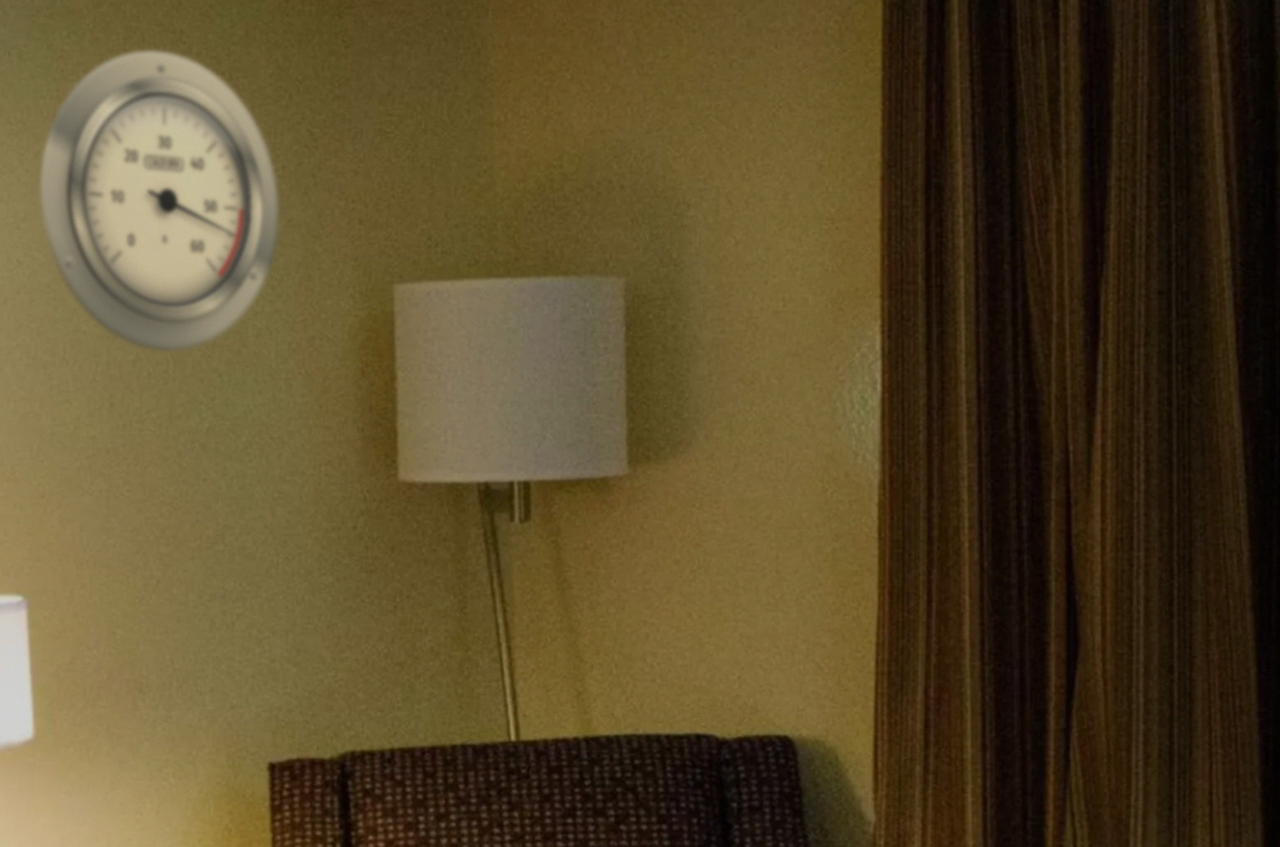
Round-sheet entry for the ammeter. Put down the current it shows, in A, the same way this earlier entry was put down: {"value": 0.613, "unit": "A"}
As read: {"value": 54, "unit": "A"}
